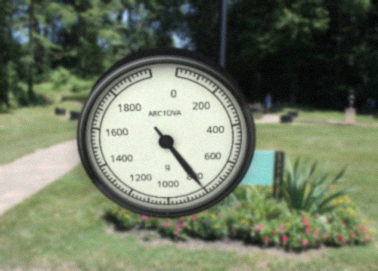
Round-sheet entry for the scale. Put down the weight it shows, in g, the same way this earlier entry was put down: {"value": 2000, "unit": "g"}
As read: {"value": 800, "unit": "g"}
